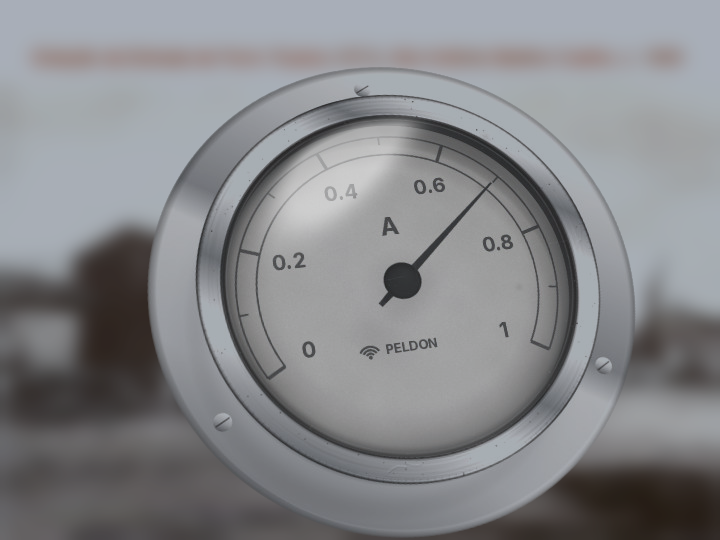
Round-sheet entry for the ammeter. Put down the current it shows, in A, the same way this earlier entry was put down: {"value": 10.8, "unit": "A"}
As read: {"value": 0.7, "unit": "A"}
